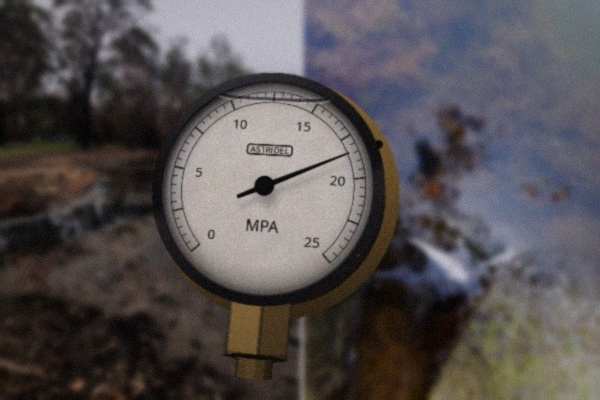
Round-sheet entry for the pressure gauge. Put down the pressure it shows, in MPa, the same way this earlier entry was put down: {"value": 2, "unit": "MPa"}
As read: {"value": 18.5, "unit": "MPa"}
